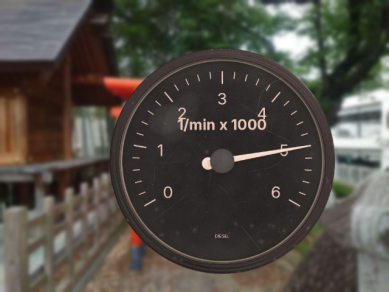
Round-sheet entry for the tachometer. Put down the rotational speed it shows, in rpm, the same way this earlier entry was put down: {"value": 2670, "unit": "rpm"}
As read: {"value": 5000, "unit": "rpm"}
